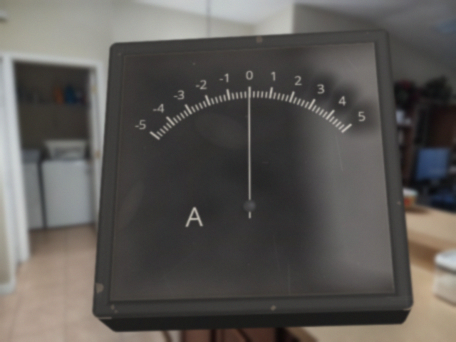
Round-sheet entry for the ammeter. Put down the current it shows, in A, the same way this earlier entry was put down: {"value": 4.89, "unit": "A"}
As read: {"value": 0, "unit": "A"}
